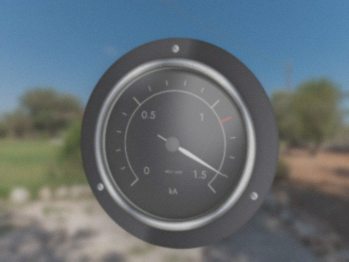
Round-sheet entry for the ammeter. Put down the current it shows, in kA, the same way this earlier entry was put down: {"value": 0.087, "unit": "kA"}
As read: {"value": 1.4, "unit": "kA"}
